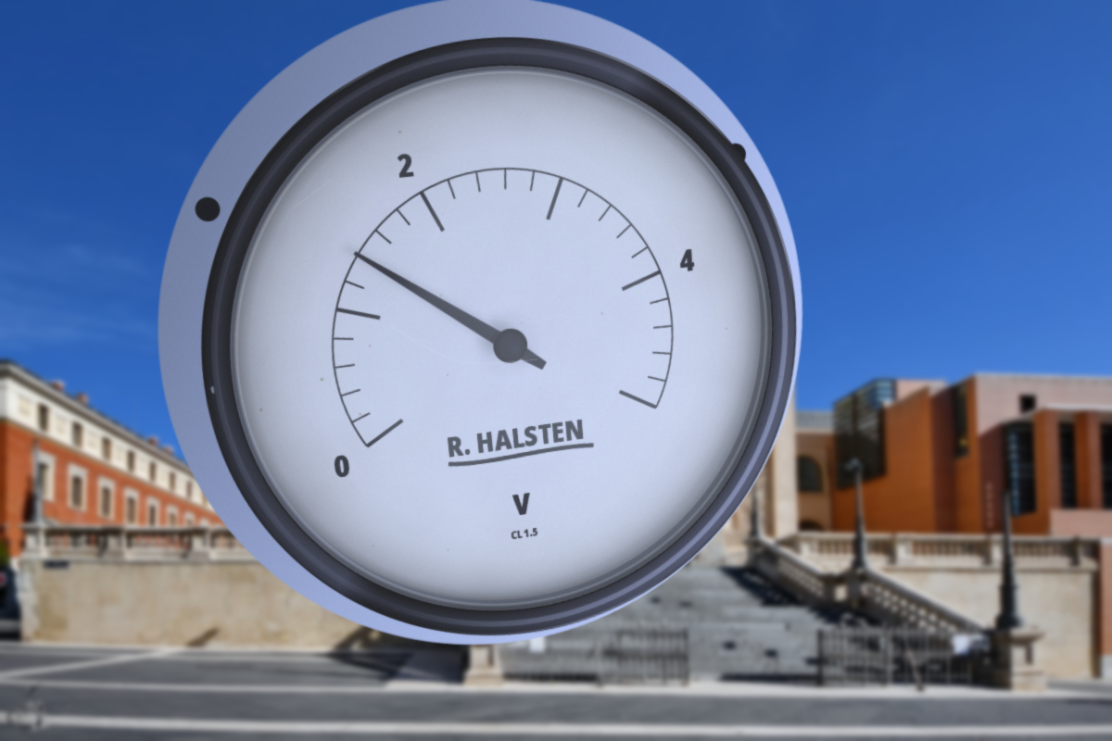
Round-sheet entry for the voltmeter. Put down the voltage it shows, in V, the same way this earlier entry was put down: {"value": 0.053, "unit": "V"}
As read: {"value": 1.4, "unit": "V"}
